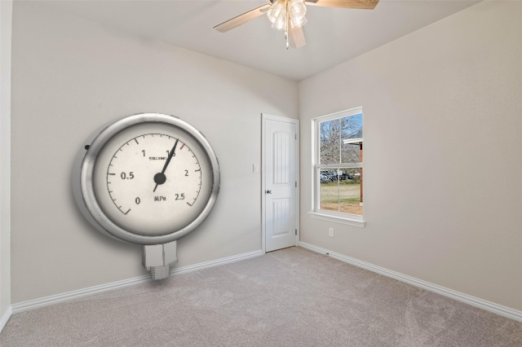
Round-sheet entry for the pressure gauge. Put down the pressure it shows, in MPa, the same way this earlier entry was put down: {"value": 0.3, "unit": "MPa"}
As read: {"value": 1.5, "unit": "MPa"}
